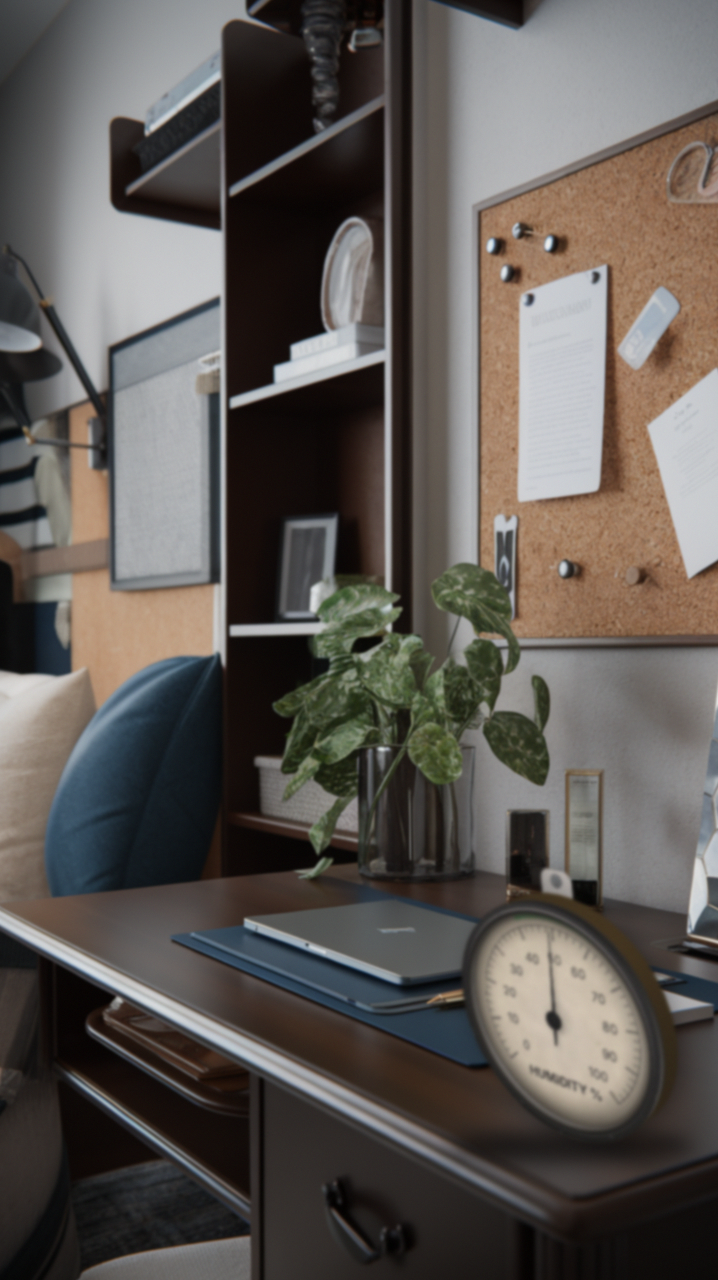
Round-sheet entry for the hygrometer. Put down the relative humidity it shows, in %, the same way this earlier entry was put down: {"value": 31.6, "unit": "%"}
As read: {"value": 50, "unit": "%"}
